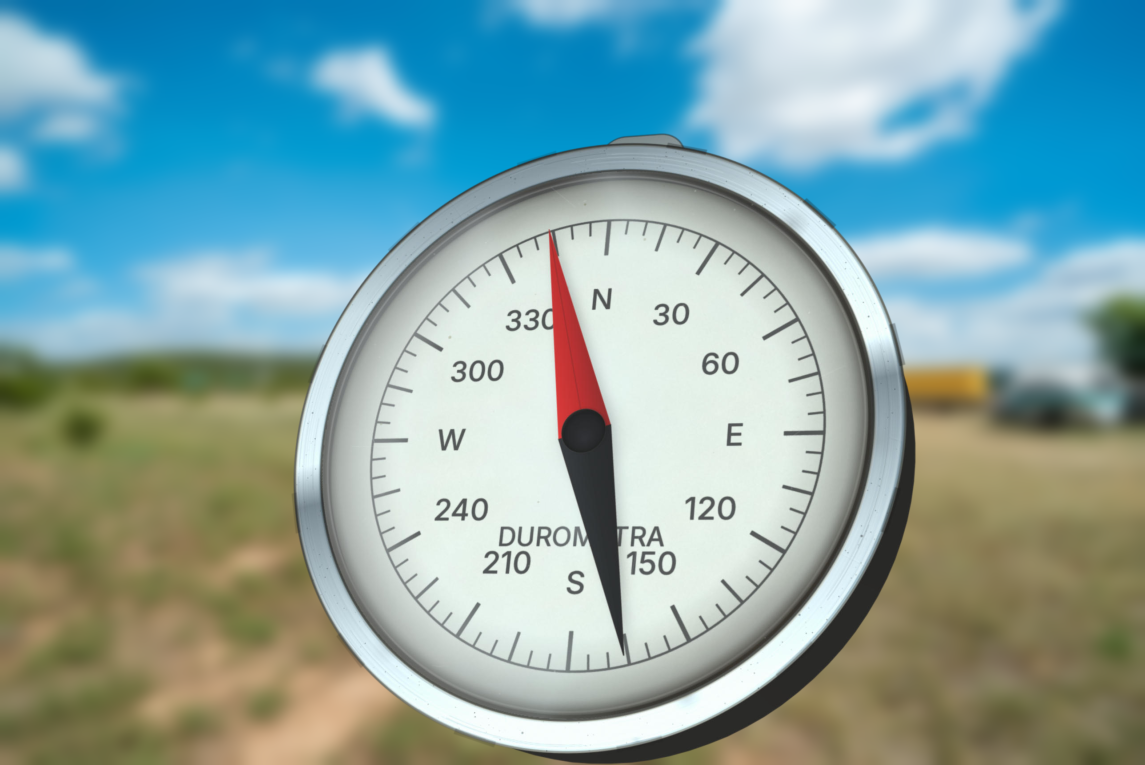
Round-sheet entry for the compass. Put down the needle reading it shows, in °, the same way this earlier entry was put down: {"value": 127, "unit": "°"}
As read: {"value": 345, "unit": "°"}
